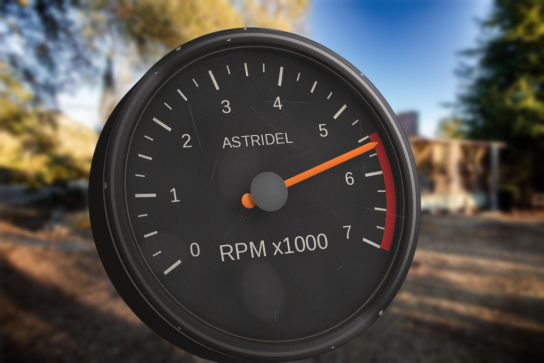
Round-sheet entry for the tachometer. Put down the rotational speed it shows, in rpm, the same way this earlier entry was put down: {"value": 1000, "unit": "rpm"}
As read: {"value": 5625, "unit": "rpm"}
